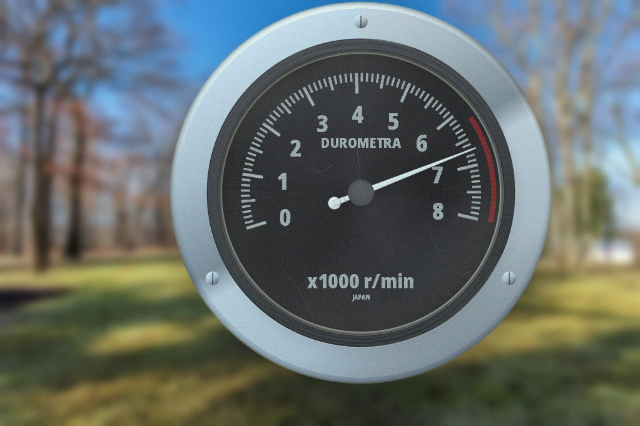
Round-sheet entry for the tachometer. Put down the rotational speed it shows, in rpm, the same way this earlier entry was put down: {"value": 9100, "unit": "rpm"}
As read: {"value": 6700, "unit": "rpm"}
